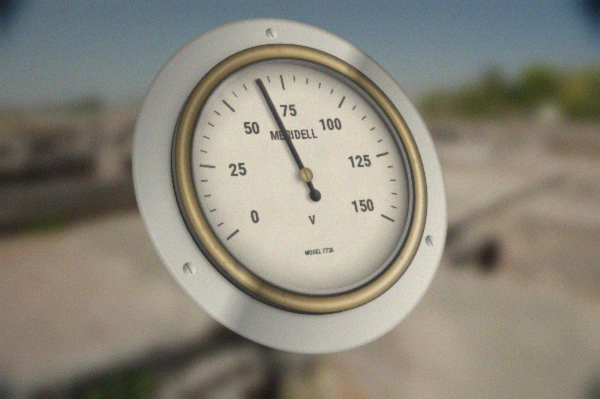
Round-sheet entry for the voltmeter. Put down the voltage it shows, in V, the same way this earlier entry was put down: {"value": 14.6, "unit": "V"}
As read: {"value": 65, "unit": "V"}
